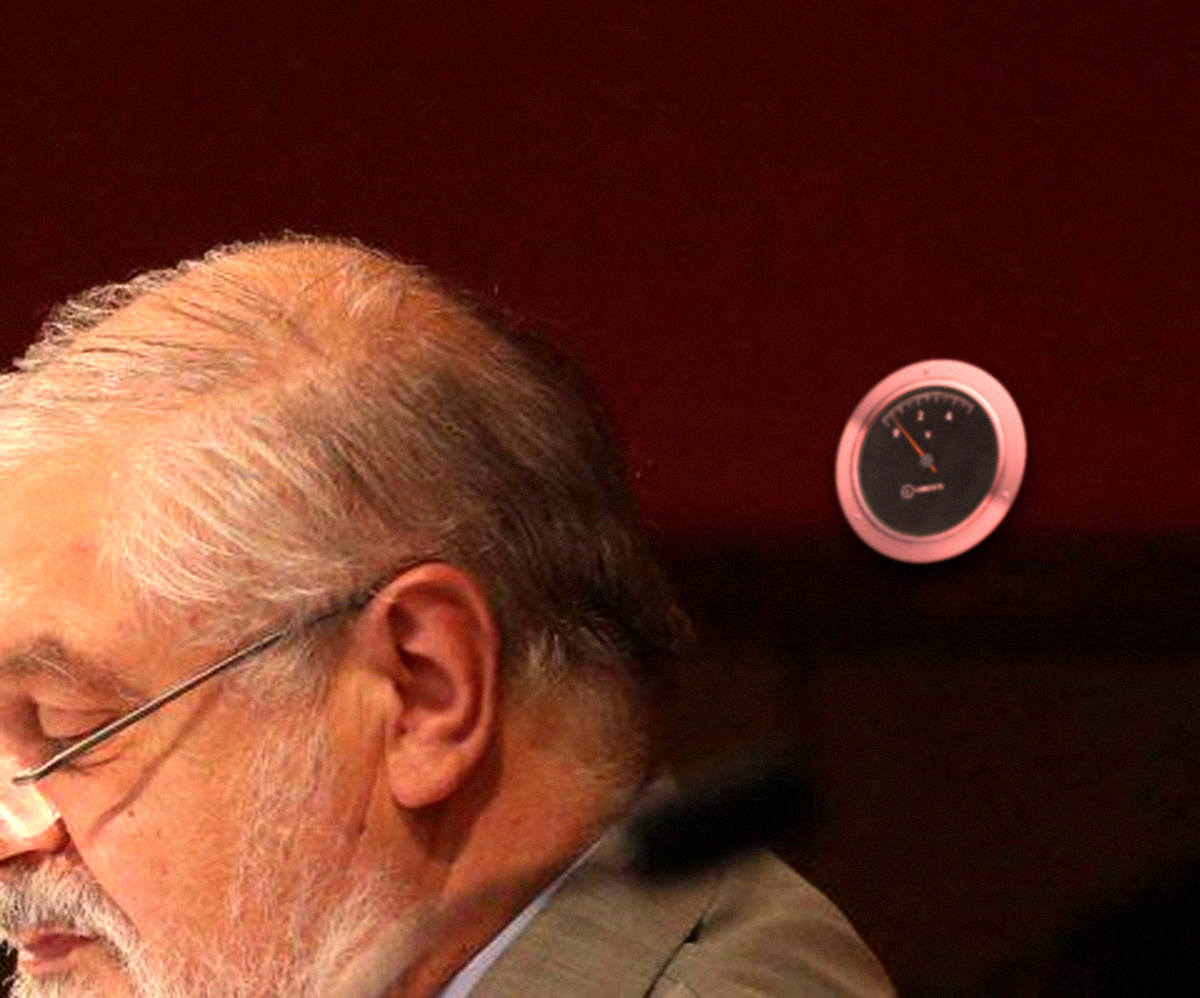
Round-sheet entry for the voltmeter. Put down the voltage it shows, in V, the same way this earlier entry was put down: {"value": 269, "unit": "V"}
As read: {"value": 0.5, "unit": "V"}
